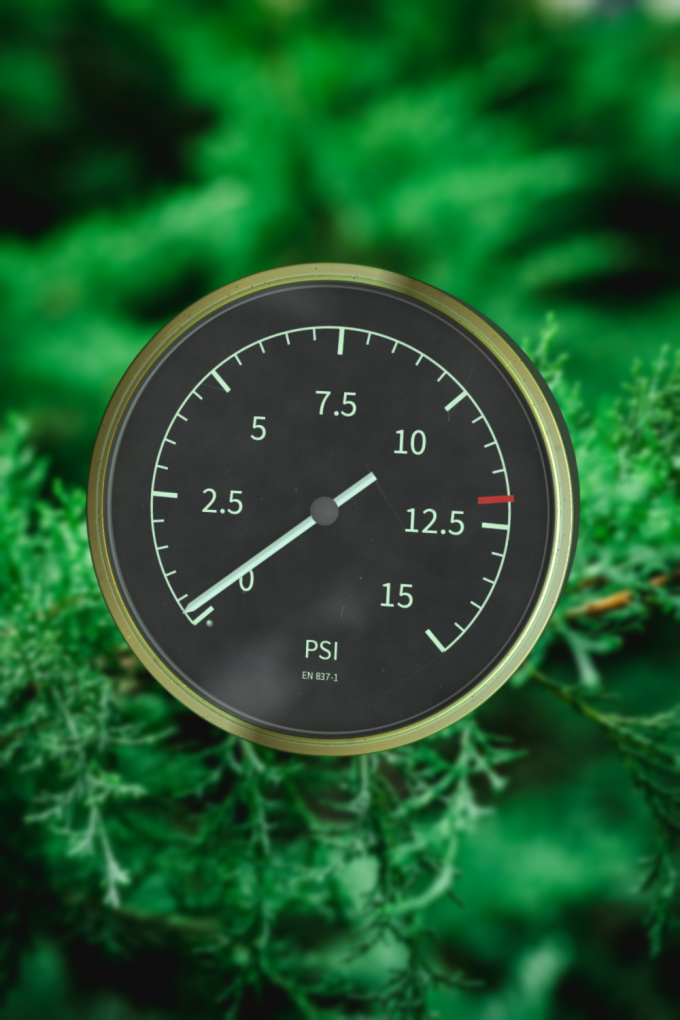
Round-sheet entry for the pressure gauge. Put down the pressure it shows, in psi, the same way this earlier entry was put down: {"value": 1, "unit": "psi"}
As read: {"value": 0.25, "unit": "psi"}
